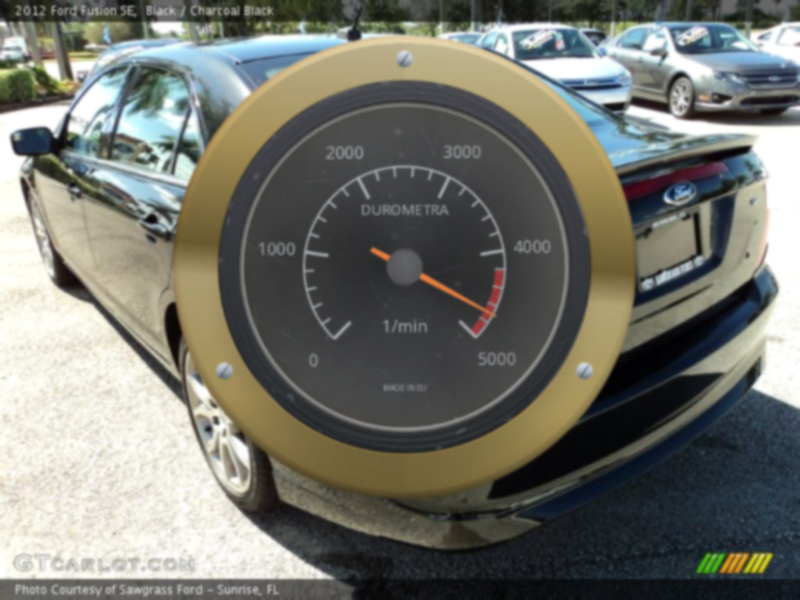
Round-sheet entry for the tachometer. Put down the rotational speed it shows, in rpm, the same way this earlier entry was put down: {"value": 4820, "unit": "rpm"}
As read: {"value": 4700, "unit": "rpm"}
